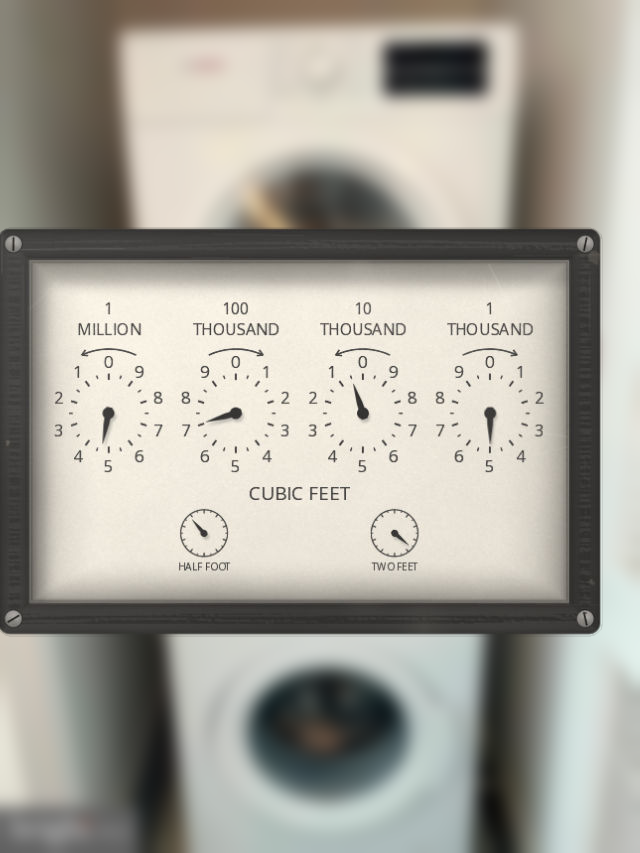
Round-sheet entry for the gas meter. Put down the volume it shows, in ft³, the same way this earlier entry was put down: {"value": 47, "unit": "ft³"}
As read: {"value": 470500, "unit": "ft³"}
